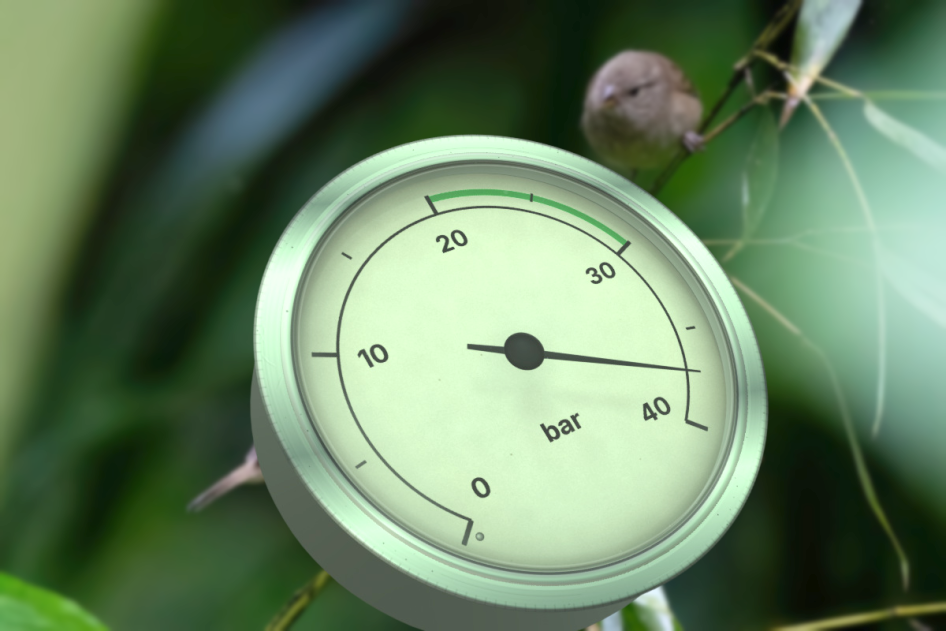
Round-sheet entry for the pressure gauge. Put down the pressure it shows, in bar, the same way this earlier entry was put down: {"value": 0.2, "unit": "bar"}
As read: {"value": 37.5, "unit": "bar"}
